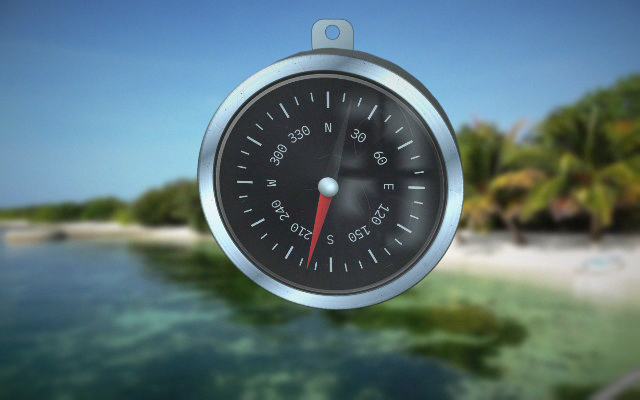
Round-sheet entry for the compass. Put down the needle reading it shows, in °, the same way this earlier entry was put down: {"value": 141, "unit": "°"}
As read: {"value": 195, "unit": "°"}
